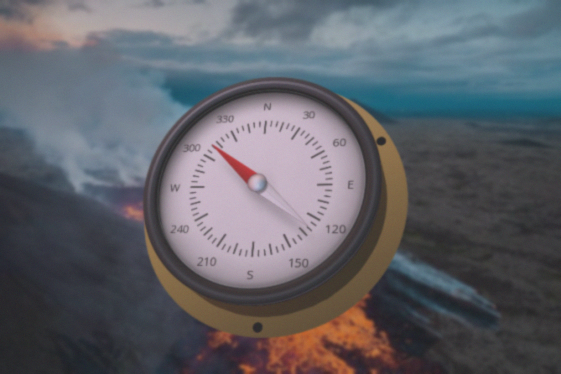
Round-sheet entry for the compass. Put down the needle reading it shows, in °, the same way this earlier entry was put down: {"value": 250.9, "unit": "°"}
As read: {"value": 310, "unit": "°"}
